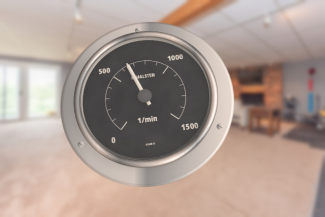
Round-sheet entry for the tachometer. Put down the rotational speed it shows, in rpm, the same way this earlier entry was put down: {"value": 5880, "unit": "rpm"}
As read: {"value": 650, "unit": "rpm"}
